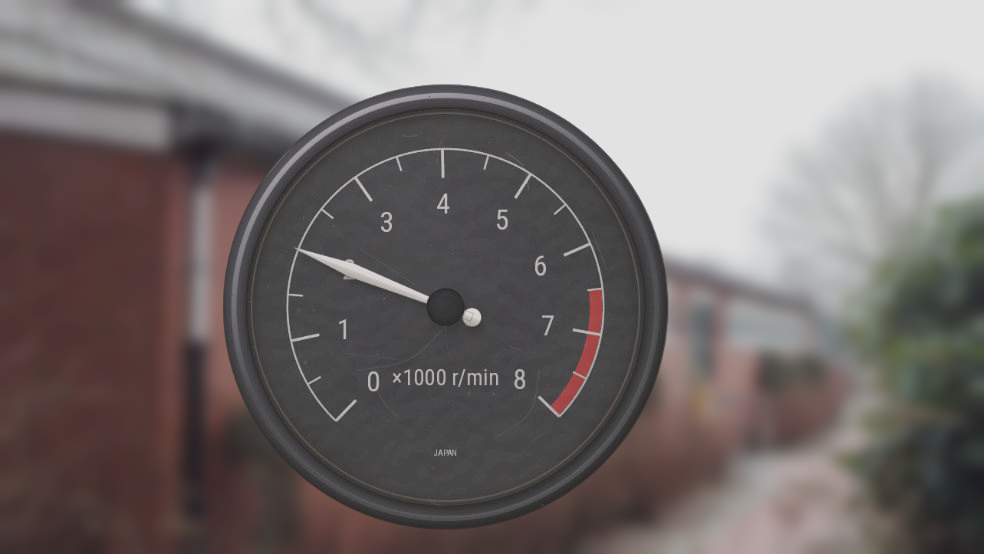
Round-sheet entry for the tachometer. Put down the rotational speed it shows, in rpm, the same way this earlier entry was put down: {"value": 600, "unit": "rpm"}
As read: {"value": 2000, "unit": "rpm"}
